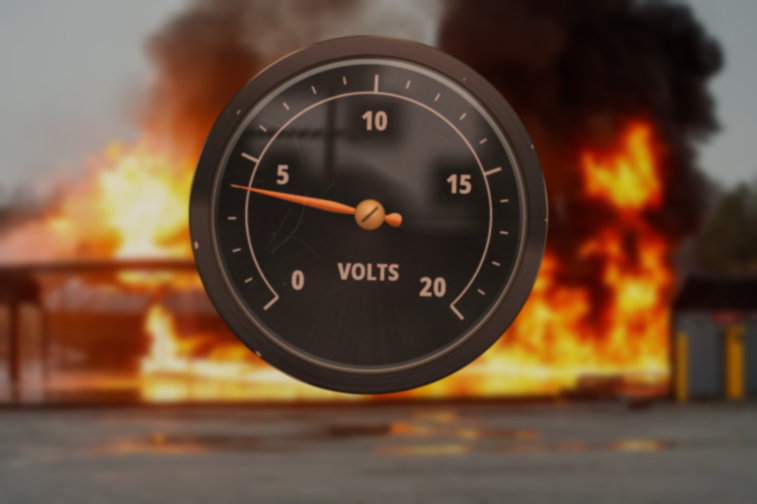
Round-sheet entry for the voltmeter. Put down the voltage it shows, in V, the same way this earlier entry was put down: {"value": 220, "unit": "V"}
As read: {"value": 4, "unit": "V"}
